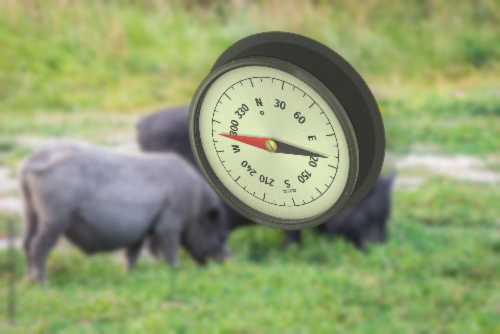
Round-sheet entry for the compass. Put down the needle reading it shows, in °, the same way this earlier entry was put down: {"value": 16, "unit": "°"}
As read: {"value": 290, "unit": "°"}
